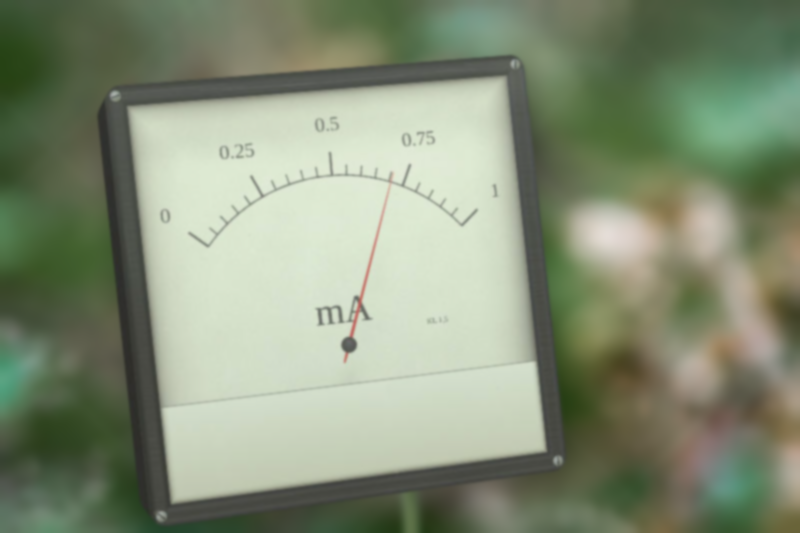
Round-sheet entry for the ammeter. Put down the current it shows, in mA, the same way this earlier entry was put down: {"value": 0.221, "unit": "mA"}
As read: {"value": 0.7, "unit": "mA"}
